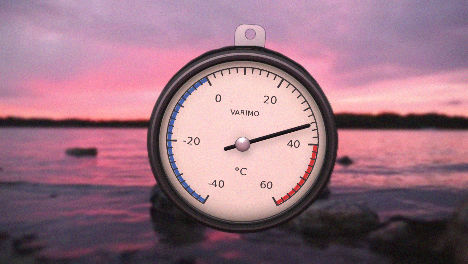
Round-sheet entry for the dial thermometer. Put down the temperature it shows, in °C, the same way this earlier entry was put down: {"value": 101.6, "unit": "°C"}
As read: {"value": 34, "unit": "°C"}
